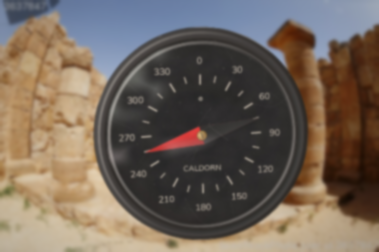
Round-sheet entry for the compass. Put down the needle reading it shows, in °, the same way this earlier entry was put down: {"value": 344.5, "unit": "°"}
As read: {"value": 255, "unit": "°"}
